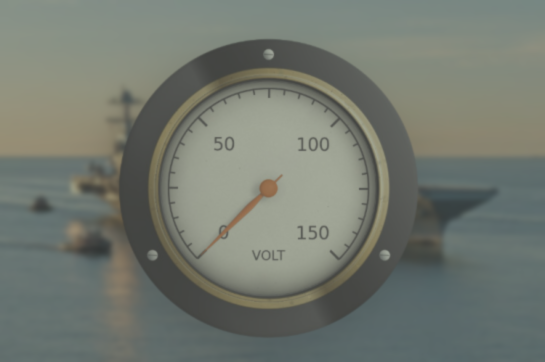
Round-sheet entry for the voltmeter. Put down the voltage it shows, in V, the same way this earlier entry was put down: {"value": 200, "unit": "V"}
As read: {"value": 0, "unit": "V"}
